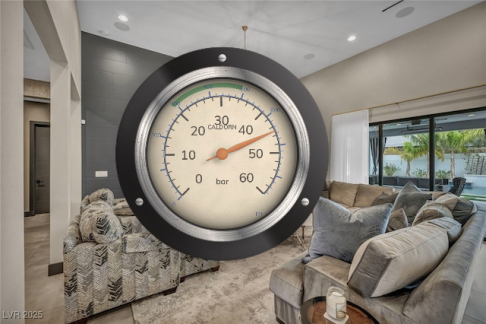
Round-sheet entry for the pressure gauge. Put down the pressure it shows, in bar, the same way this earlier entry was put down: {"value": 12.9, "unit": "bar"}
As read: {"value": 45, "unit": "bar"}
